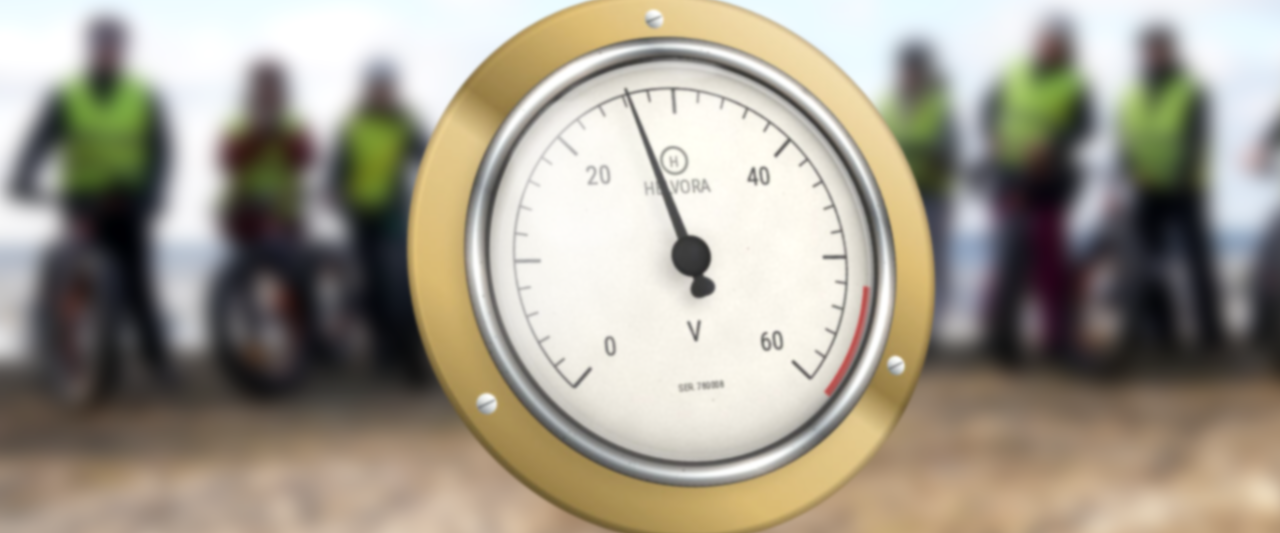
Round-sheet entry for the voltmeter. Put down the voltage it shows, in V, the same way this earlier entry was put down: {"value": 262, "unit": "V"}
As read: {"value": 26, "unit": "V"}
